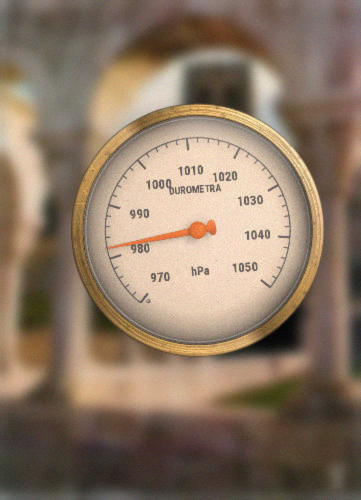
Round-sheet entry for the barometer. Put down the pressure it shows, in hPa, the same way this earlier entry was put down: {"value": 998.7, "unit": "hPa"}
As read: {"value": 982, "unit": "hPa"}
